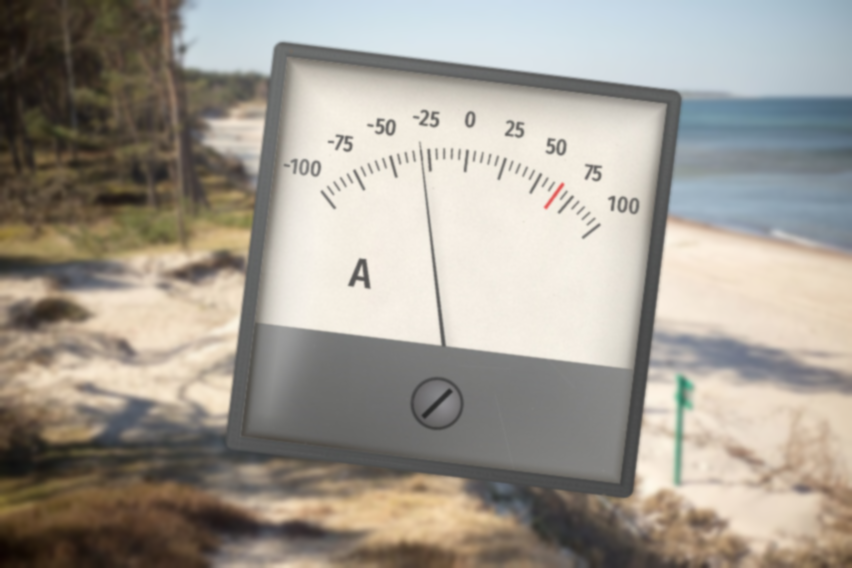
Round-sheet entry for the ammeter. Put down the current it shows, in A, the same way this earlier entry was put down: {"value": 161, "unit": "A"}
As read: {"value": -30, "unit": "A"}
